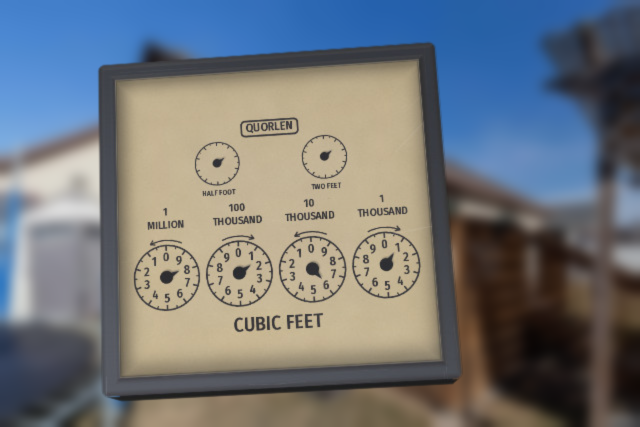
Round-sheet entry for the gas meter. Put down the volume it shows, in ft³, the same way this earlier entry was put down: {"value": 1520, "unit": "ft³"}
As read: {"value": 816100, "unit": "ft³"}
